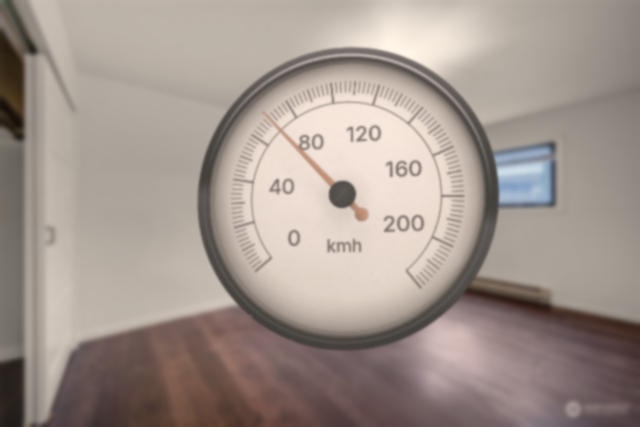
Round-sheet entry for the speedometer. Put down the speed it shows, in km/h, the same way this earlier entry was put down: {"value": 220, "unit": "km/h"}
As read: {"value": 70, "unit": "km/h"}
